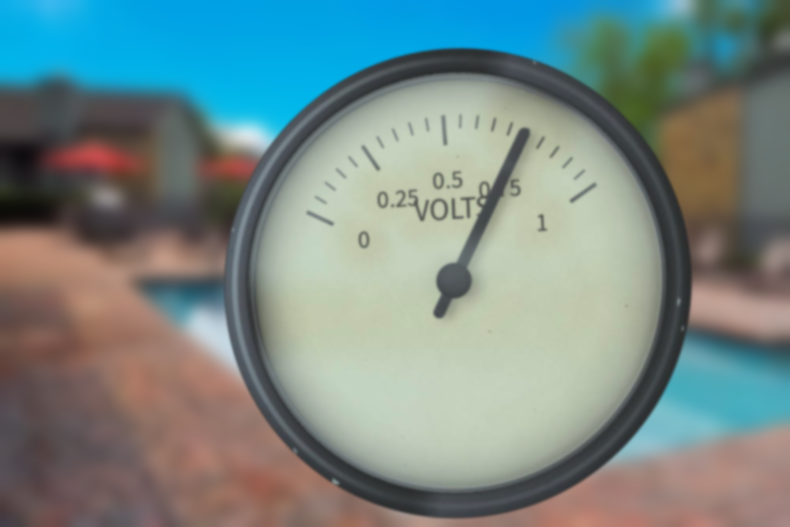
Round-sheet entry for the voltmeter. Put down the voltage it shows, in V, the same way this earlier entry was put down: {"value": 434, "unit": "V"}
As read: {"value": 0.75, "unit": "V"}
